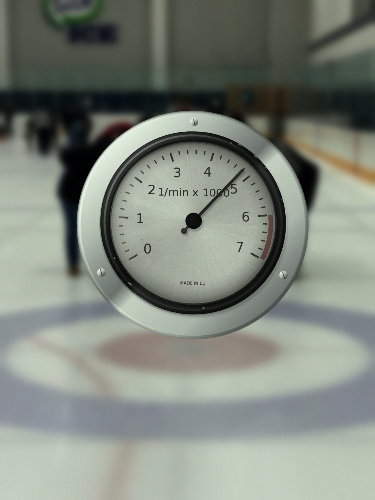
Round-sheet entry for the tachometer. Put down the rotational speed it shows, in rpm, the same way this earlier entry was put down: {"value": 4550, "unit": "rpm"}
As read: {"value": 4800, "unit": "rpm"}
